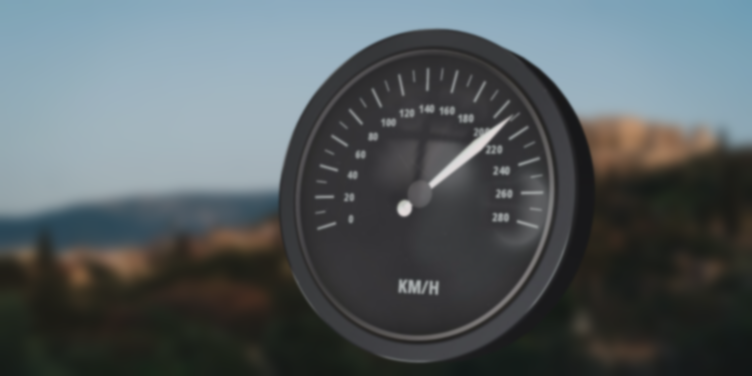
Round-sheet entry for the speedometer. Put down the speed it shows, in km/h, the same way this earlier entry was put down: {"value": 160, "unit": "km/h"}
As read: {"value": 210, "unit": "km/h"}
